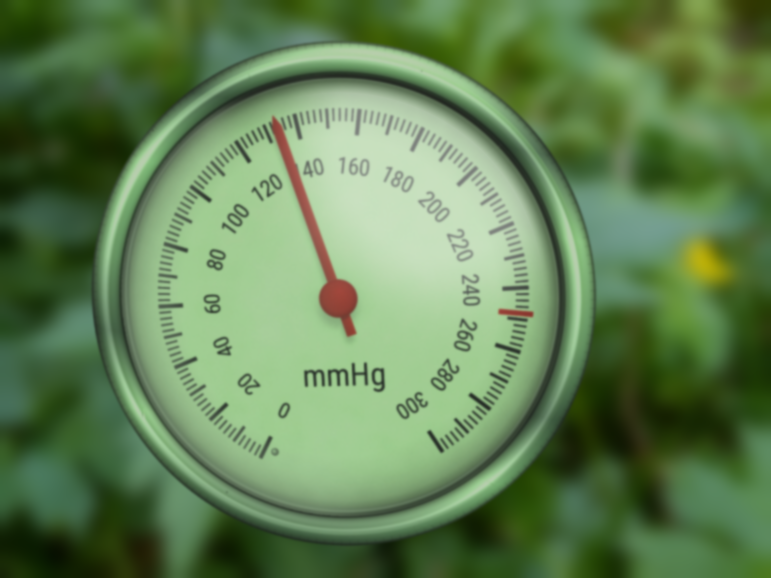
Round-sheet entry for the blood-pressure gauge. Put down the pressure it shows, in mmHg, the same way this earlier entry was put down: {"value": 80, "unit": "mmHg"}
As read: {"value": 134, "unit": "mmHg"}
